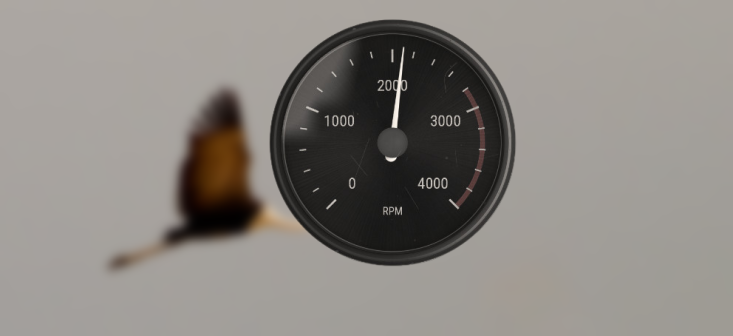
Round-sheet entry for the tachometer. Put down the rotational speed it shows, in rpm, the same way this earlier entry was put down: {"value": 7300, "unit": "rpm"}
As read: {"value": 2100, "unit": "rpm"}
